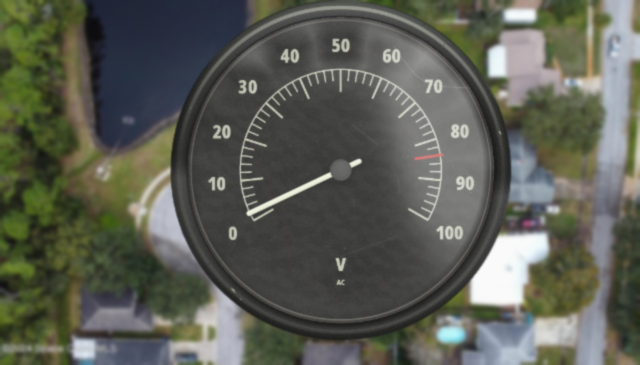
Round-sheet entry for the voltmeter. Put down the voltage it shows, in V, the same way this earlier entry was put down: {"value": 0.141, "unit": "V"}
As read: {"value": 2, "unit": "V"}
